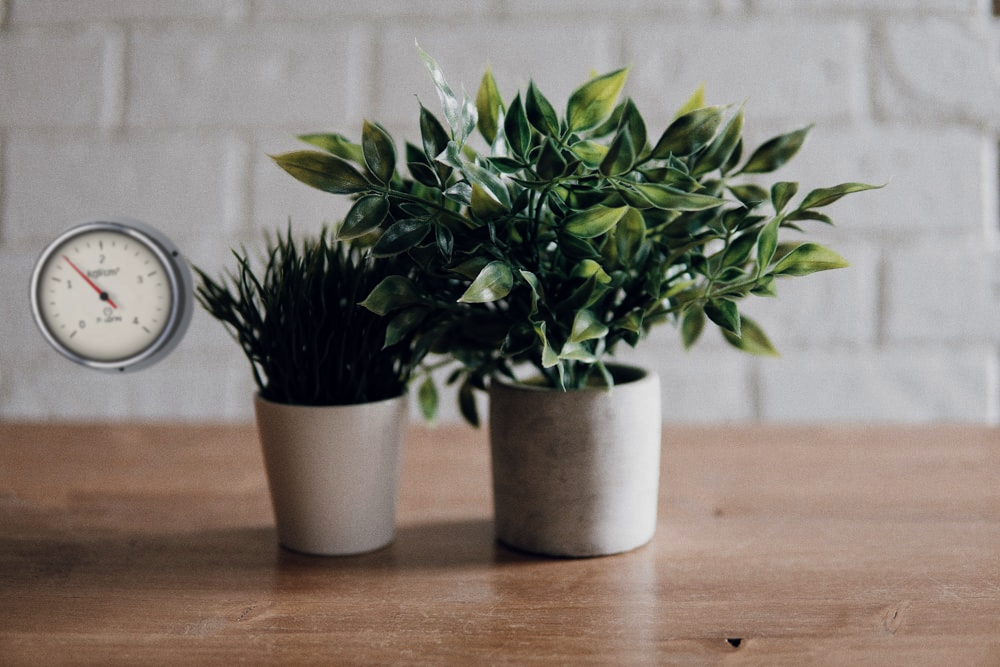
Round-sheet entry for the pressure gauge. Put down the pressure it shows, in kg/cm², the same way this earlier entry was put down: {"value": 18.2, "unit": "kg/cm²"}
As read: {"value": 1.4, "unit": "kg/cm²"}
